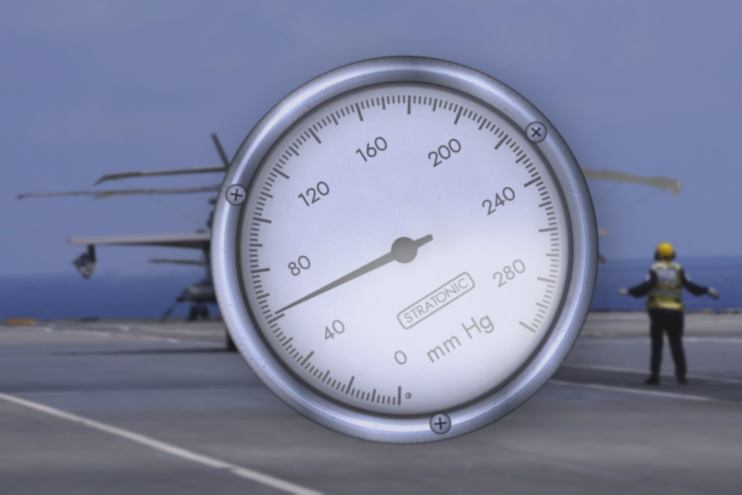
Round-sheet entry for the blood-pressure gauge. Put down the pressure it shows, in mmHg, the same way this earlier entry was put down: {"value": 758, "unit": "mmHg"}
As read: {"value": 62, "unit": "mmHg"}
